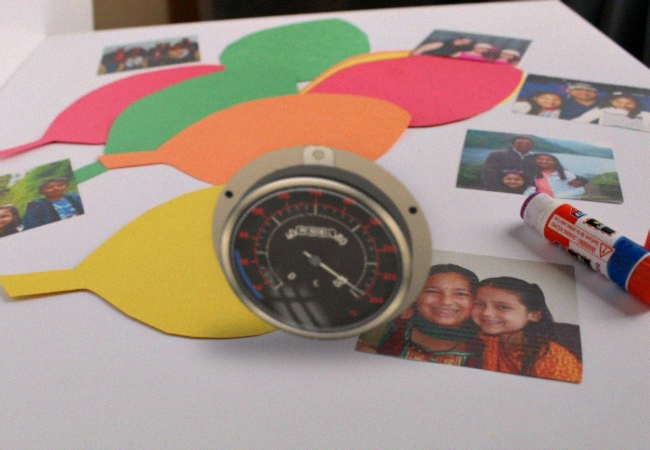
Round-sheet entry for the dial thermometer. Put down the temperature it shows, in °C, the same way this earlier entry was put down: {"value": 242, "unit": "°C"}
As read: {"value": 116, "unit": "°C"}
